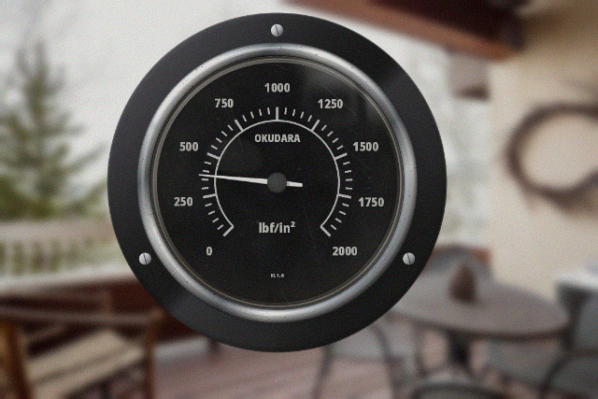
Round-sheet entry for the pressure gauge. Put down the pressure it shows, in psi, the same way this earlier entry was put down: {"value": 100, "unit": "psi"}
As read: {"value": 375, "unit": "psi"}
